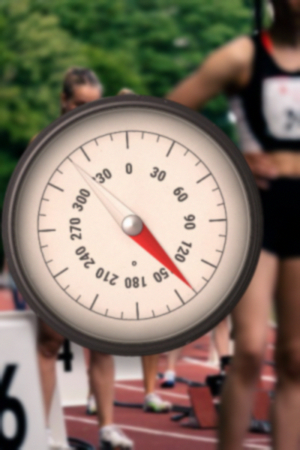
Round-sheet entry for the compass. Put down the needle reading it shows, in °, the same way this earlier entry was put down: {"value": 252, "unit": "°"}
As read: {"value": 140, "unit": "°"}
